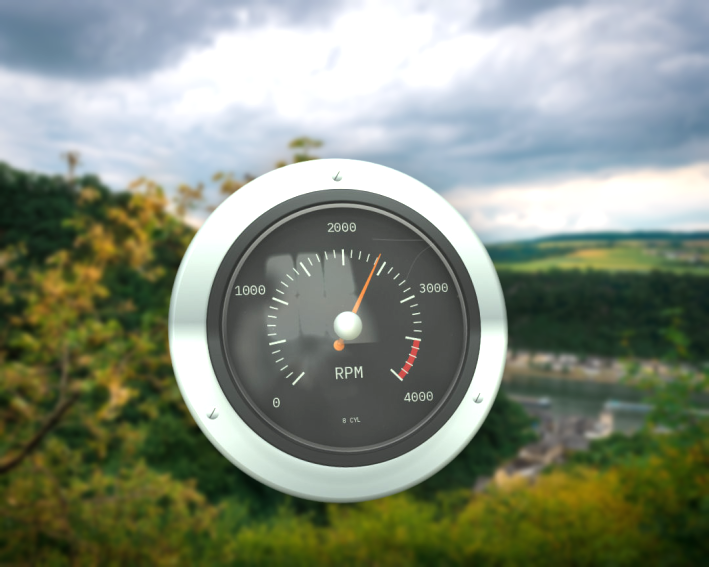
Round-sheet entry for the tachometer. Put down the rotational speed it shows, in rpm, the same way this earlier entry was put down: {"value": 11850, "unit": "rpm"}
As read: {"value": 2400, "unit": "rpm"}
